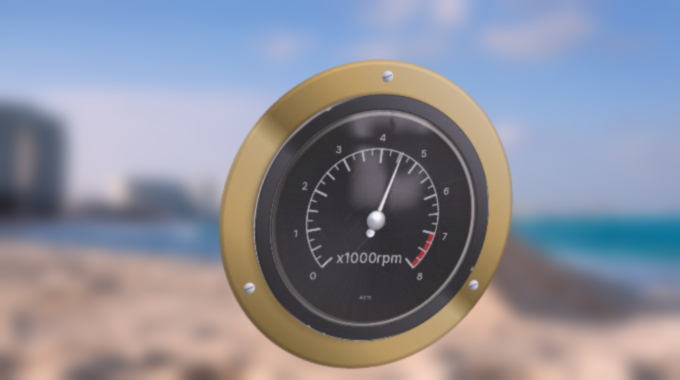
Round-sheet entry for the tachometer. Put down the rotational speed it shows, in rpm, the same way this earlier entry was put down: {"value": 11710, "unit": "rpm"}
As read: {"value": 4500, "unit": "rpm"}
